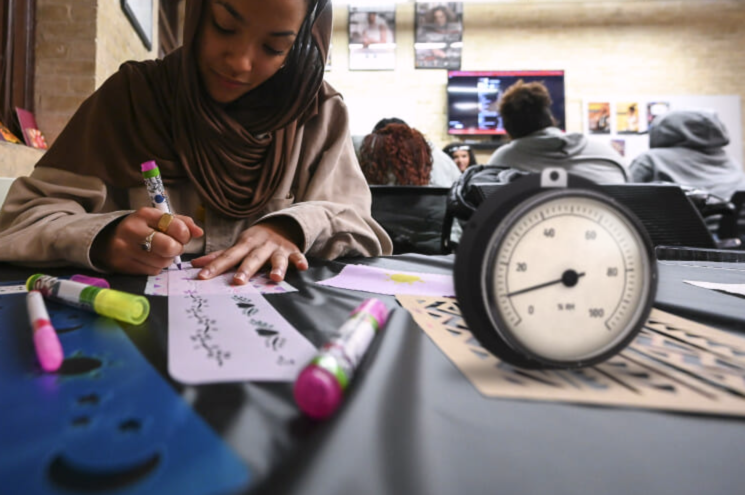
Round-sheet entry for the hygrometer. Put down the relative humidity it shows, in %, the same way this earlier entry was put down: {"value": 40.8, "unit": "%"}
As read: {"value": 10, "unit": "%"}
